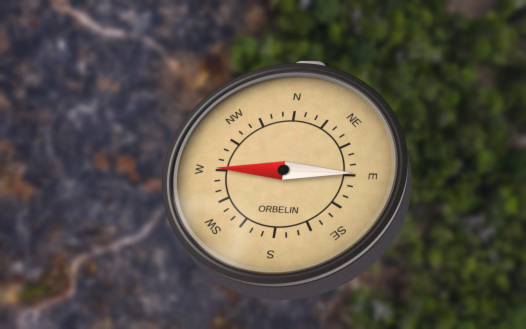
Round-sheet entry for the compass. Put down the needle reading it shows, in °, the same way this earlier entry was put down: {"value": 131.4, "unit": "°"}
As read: {"value": 270, "unit": "°"}
